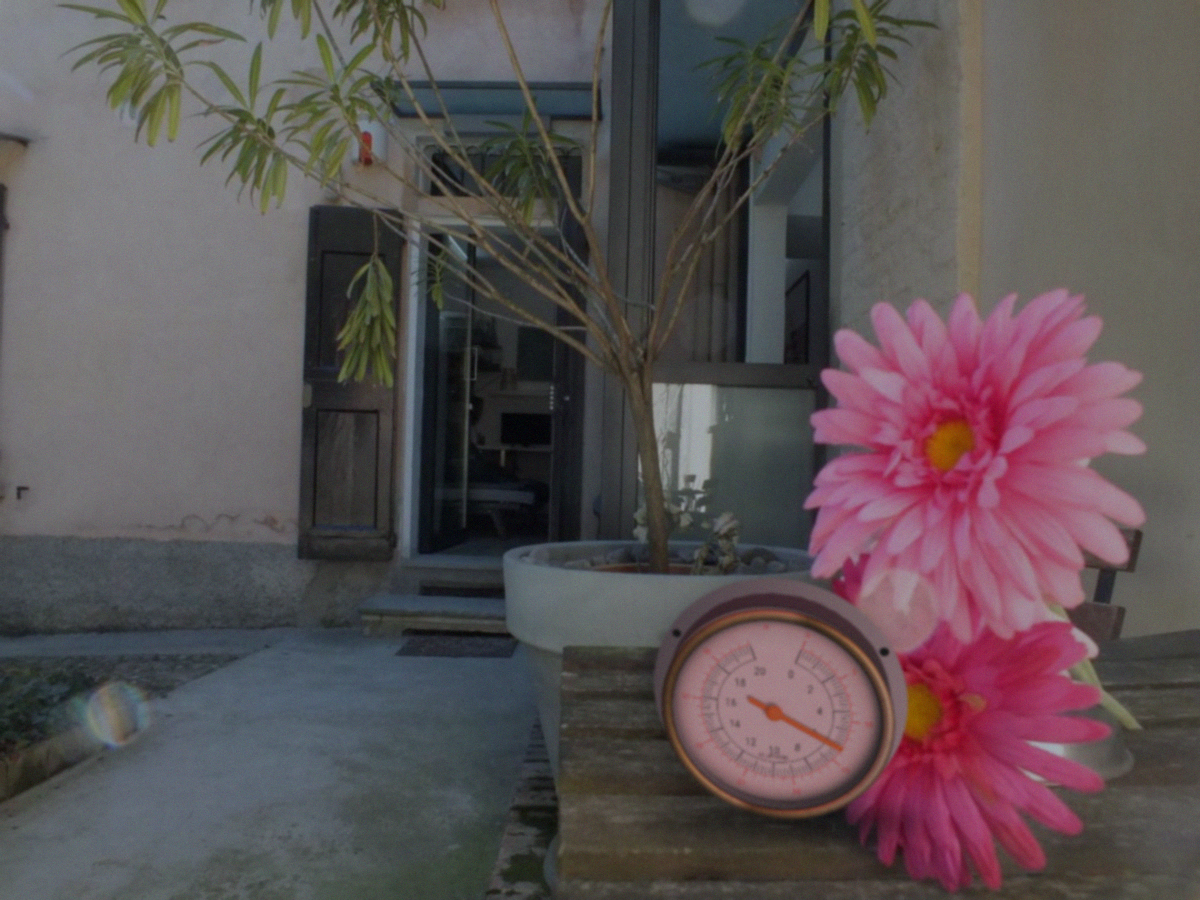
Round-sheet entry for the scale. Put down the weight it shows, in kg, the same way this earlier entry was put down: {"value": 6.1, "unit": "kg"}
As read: {"value": 6, "unit": "kg"}
